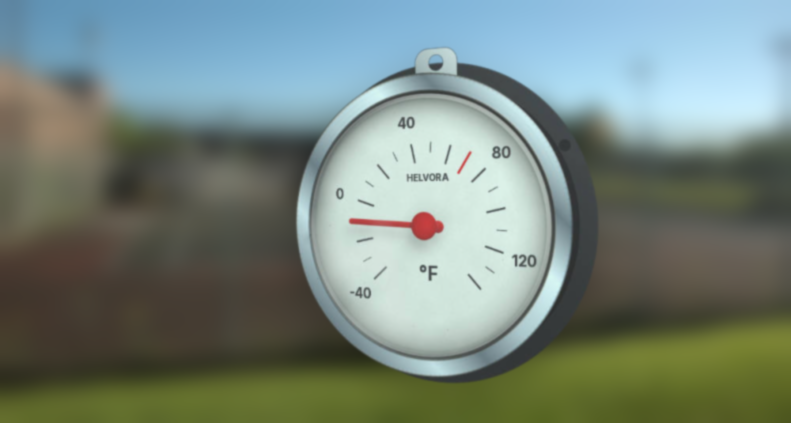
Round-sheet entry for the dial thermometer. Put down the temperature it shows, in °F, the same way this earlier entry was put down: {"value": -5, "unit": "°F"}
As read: {"value": -10, "unit": "°F"}
